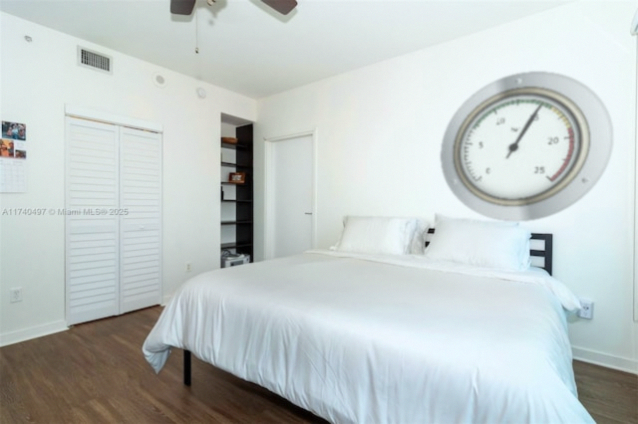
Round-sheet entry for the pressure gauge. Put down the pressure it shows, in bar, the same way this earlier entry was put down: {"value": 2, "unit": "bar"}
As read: {"value": 15, "unit": "bar"}
